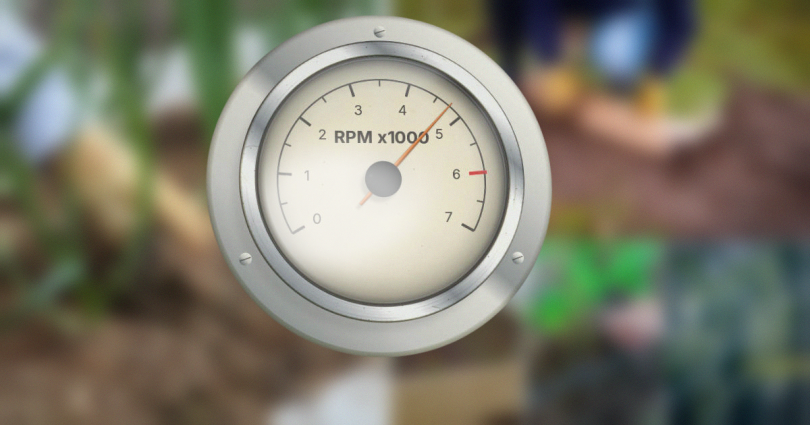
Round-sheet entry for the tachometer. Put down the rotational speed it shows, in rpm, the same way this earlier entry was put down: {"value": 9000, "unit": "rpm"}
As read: {"value": 4750, "unit": "rpm"}
